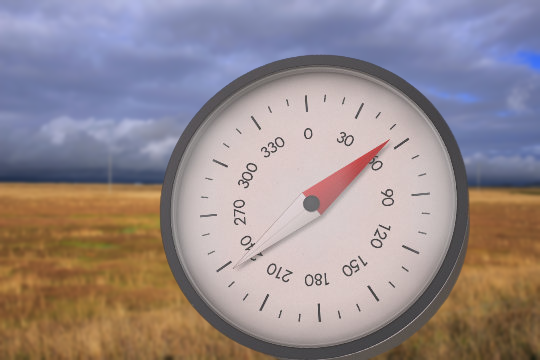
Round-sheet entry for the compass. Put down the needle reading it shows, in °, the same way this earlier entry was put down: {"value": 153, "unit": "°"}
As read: {"value": 55, "unit": "°"}
